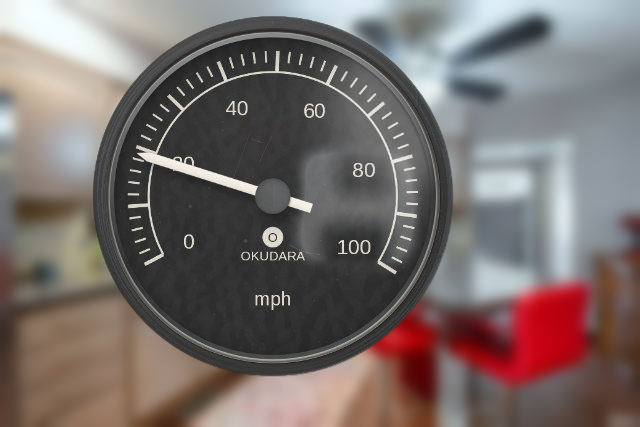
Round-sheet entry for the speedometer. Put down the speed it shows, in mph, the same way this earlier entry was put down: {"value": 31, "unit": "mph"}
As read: {"value": 19, "unit": "mph"}
